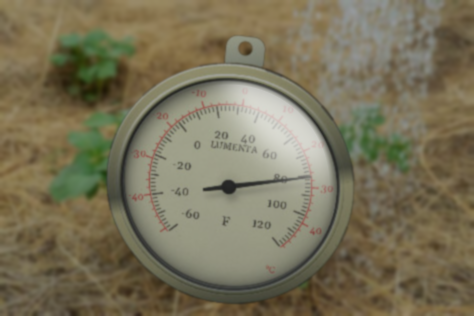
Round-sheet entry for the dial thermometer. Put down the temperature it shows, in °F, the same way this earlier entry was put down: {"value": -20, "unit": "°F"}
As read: {"value": 80, "unit": "°F"}
